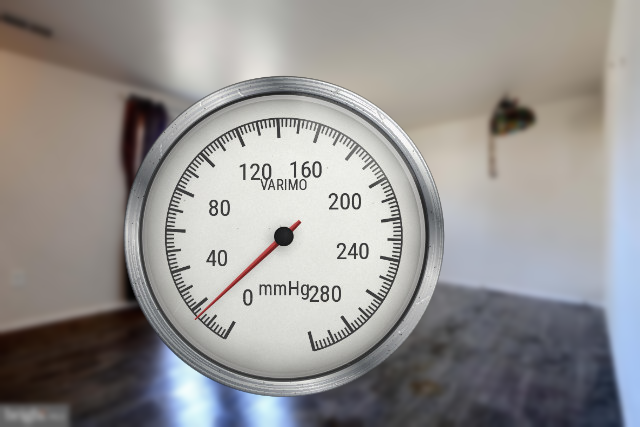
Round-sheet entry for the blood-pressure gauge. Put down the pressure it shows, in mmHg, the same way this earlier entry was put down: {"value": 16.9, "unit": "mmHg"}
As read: {"value": 16, "unit": "mmHg"}
